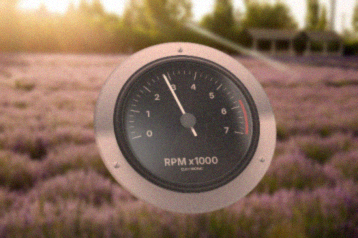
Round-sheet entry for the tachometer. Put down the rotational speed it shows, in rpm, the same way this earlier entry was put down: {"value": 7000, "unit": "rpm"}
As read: {"value": 2800, "unit": "rpm"}
